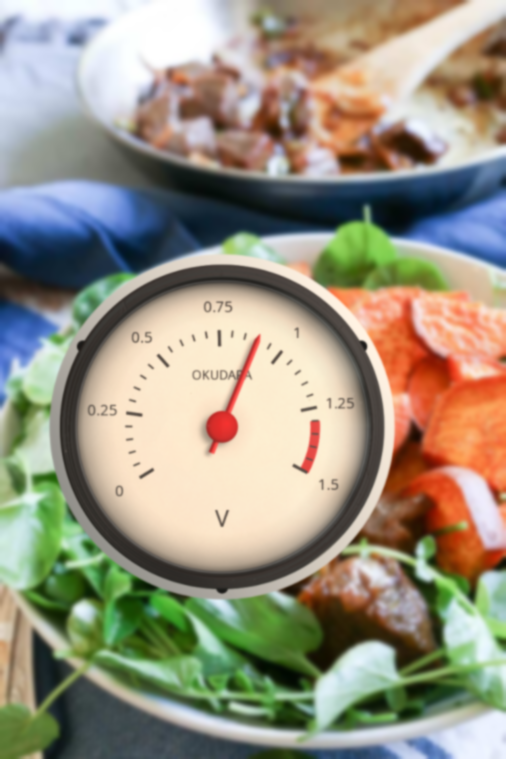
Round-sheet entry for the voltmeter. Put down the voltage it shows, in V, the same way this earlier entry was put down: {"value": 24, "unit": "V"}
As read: {"value": 0.9, "unit": "V"}
